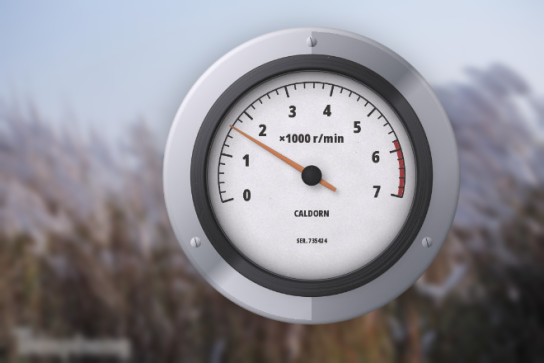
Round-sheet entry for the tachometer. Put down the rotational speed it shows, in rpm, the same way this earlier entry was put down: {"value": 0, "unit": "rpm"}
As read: {"value": 1600, "unit": "rpm"}
